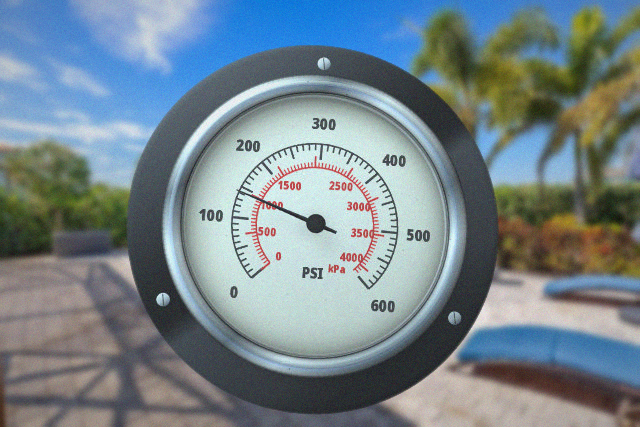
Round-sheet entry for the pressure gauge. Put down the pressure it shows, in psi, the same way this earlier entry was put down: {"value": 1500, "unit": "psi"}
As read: {"value": 140, "unit": "psi"}
